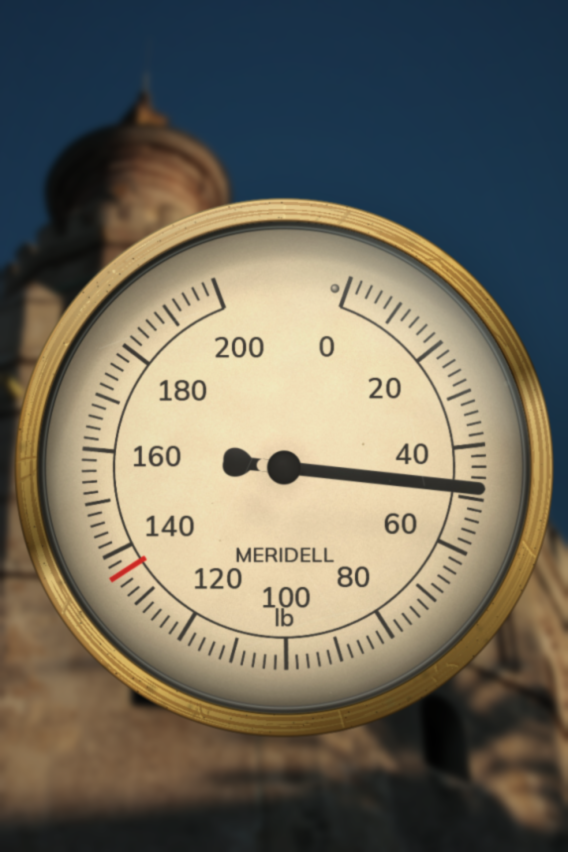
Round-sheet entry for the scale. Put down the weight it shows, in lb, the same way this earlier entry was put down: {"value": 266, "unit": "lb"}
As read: {"value": 48, "unit": "lb"}
